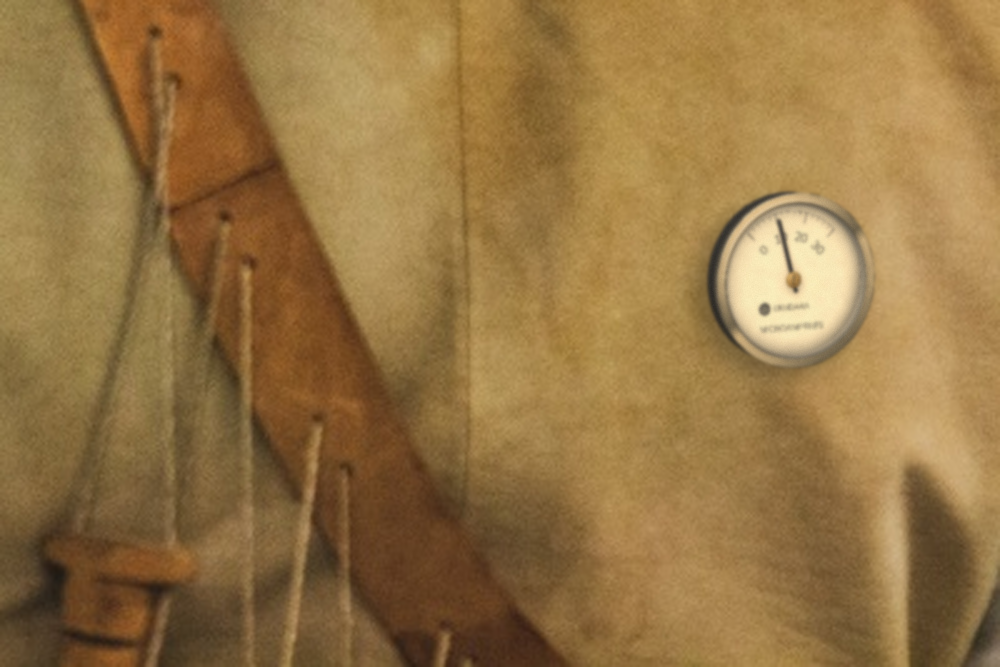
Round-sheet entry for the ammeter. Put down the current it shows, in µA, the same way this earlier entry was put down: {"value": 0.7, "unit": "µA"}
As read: {"value": 10, "unit": "µA"}
